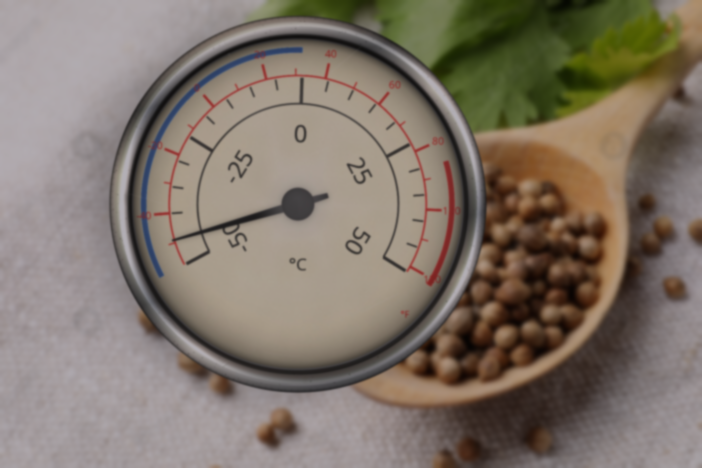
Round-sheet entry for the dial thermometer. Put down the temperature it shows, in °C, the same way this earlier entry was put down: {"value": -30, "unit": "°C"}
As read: {"value": -45, "unit": "°C"}
